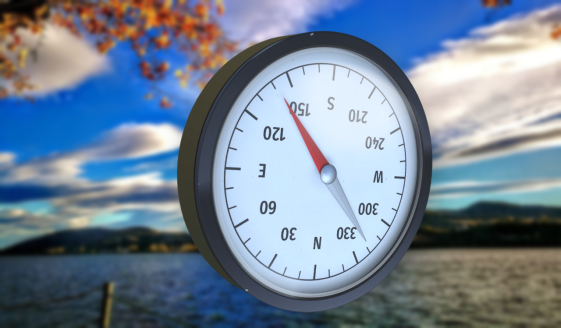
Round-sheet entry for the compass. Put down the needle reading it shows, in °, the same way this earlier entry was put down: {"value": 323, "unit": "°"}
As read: {"value": 140, "unit": "°"}
